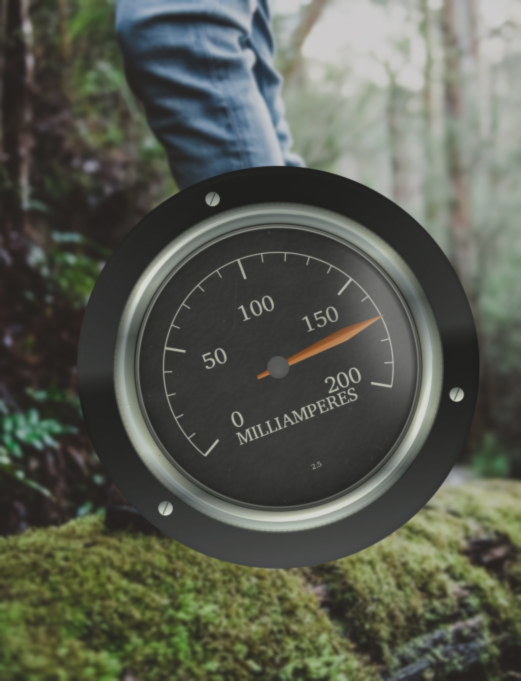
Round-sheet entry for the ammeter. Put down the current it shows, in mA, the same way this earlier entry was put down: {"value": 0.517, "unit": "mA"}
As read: {"value": 170, "unit": "mA"}
